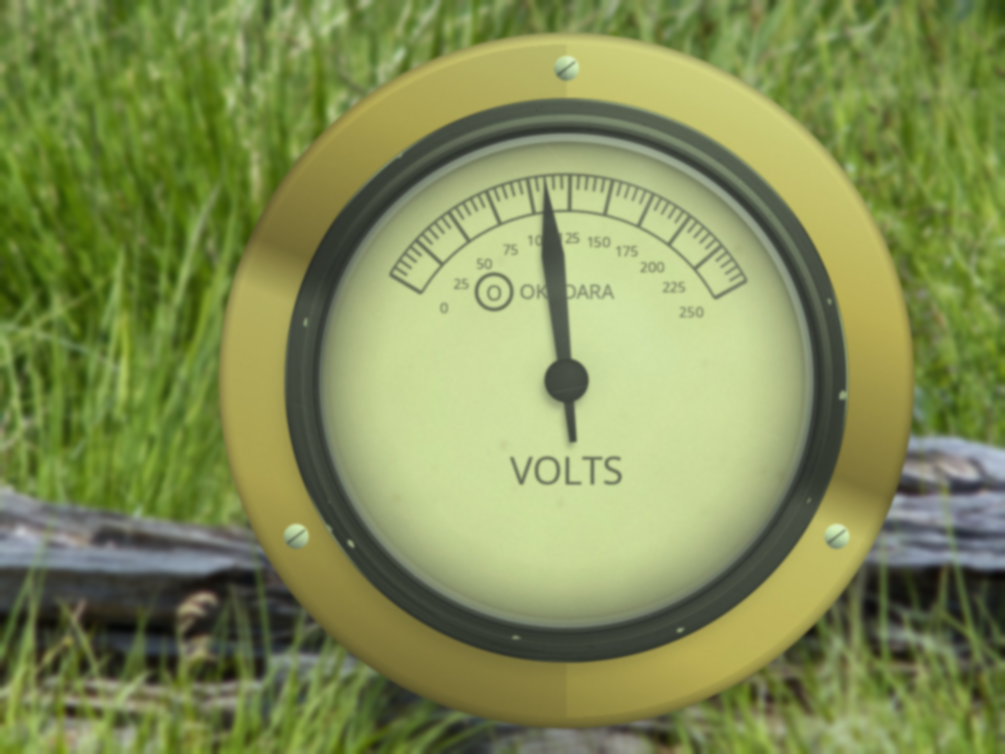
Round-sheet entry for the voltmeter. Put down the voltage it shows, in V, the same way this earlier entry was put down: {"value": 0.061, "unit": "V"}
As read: {"value": 110, "unit": "V"}
